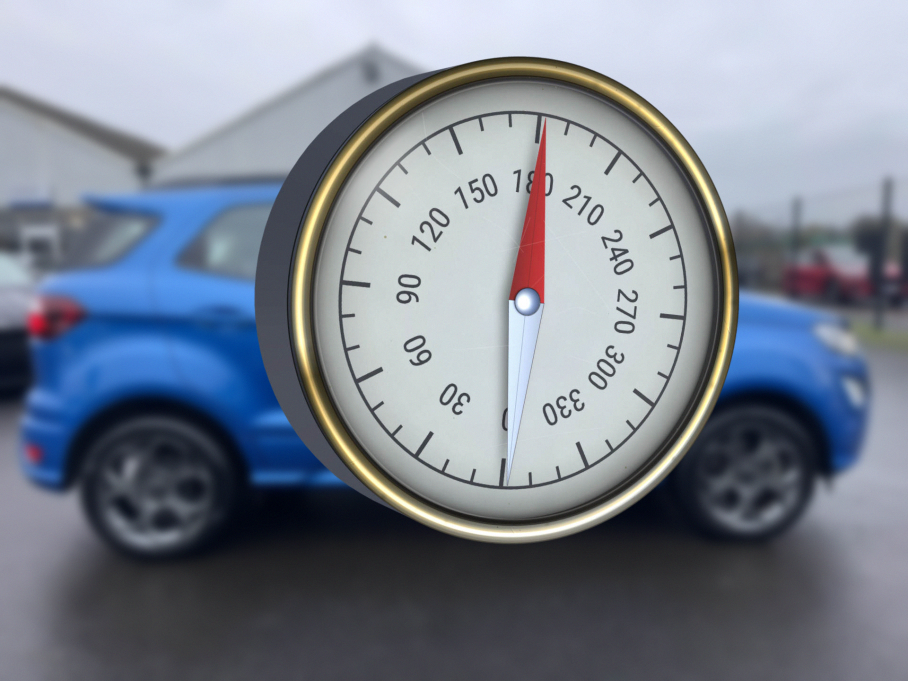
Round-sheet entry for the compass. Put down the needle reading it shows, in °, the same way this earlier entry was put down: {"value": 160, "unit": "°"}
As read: {"value": 180, "unit": "°"}
